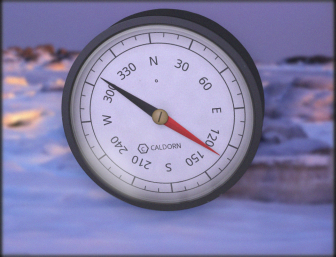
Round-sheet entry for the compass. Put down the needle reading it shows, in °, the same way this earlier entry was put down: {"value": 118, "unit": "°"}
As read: {"value": 130, "unit": "°"}
